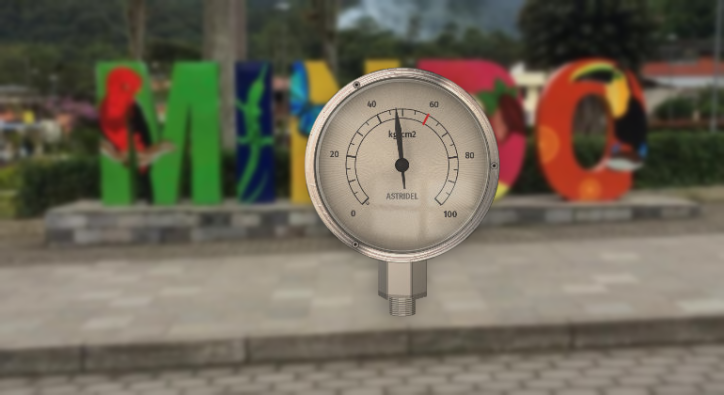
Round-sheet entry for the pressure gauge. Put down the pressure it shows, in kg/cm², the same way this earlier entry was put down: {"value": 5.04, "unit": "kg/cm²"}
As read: {"value": 47.5, "unit": "kg/cm²"}
